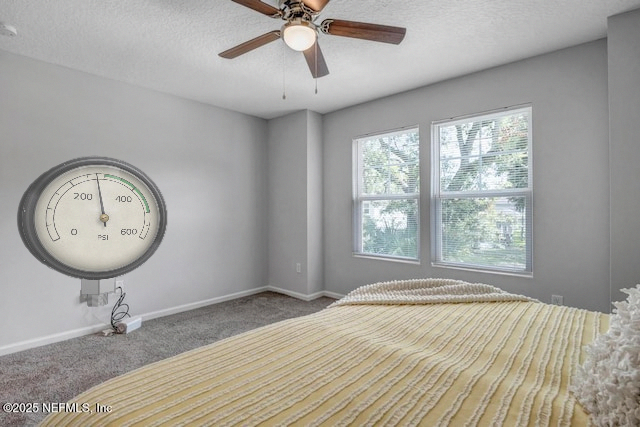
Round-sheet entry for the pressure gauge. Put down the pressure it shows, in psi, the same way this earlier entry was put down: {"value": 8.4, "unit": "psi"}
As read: {"value": 275, "unit": "psi"}
